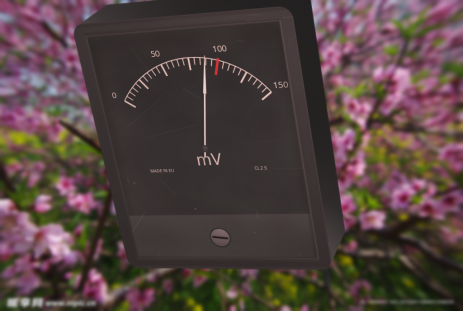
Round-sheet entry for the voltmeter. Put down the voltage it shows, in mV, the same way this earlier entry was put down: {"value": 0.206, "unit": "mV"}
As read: {"value": 90, "unit": "mV"}
